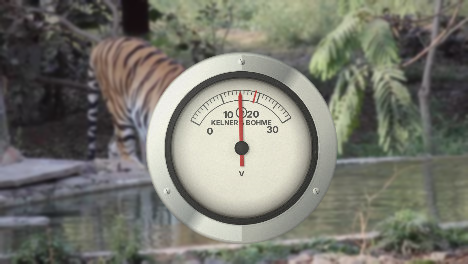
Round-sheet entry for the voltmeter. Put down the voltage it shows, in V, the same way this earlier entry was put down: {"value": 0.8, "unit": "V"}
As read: {"value": 15, "unit": "V"}
